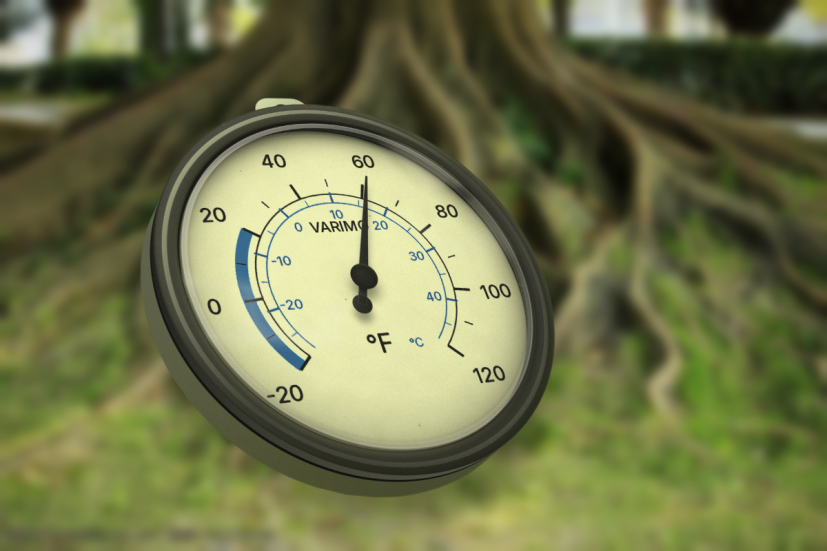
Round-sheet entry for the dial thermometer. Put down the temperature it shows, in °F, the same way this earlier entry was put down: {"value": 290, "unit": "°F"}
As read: {"value": 60, "unit": "°F"}
